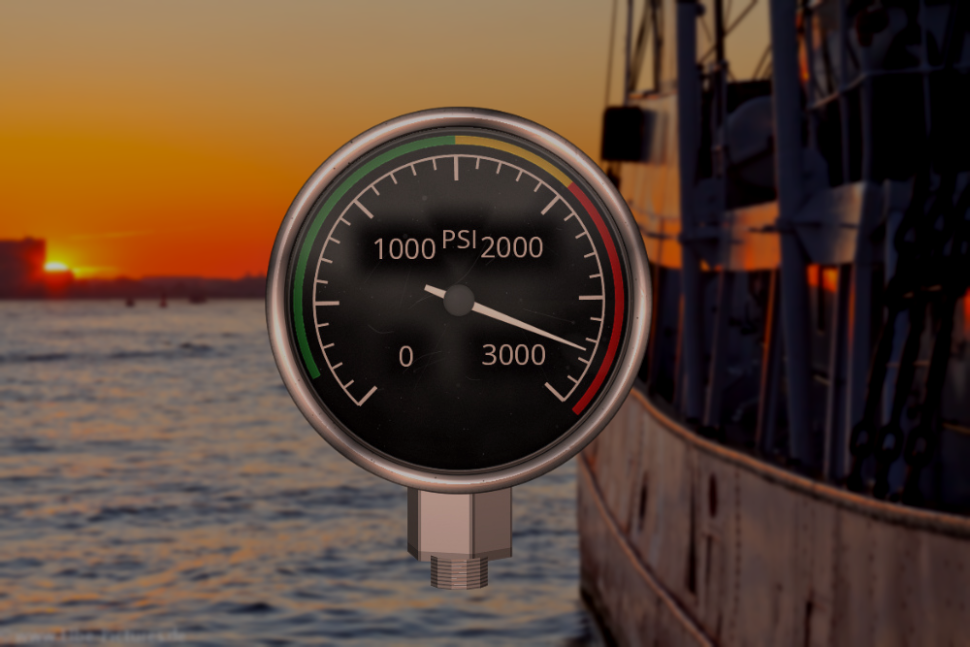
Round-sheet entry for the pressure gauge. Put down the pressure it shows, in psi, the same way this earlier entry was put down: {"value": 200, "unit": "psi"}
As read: {"value": 2750, "unit": "psi"}
